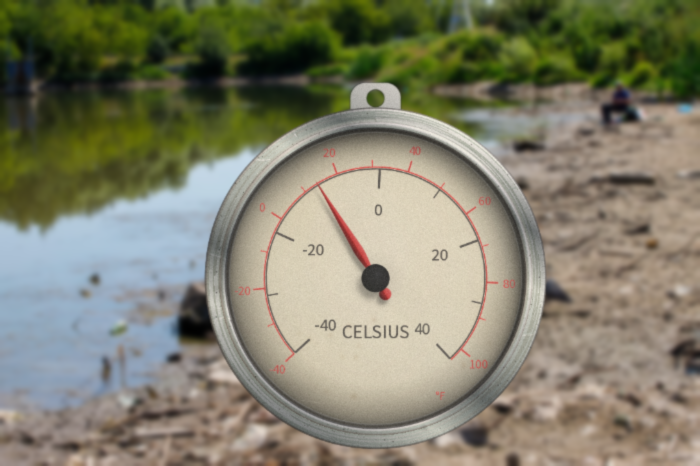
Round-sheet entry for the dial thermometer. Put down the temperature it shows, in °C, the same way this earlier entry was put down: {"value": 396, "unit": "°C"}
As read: {"value": -10, "unit": "°C"}
